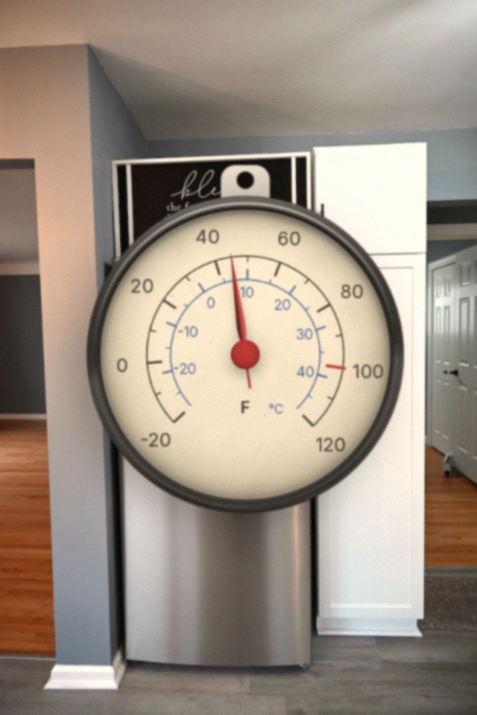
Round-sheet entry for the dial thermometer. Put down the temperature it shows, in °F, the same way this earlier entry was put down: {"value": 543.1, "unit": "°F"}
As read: {"value": 45, "unit": "°F"}
